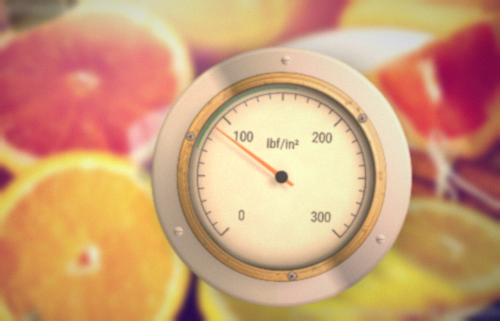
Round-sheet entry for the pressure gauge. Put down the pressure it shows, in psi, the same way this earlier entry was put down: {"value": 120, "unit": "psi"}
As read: {"value": 90, "unit": "psi"}
